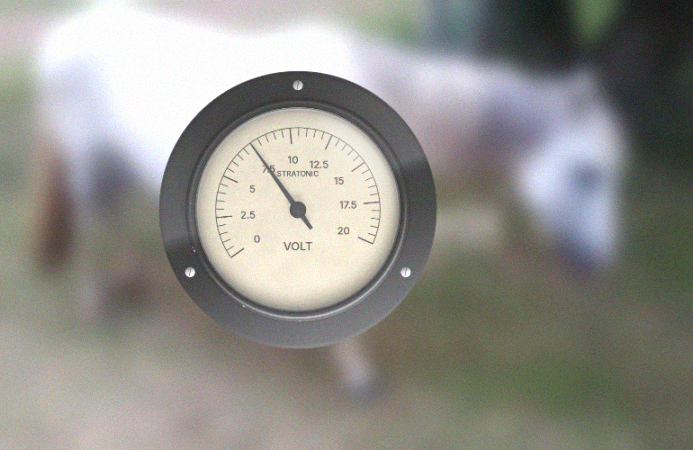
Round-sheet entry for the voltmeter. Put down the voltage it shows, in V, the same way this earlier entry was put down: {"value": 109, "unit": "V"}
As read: {"value": 7.5, "unit": "V"}
